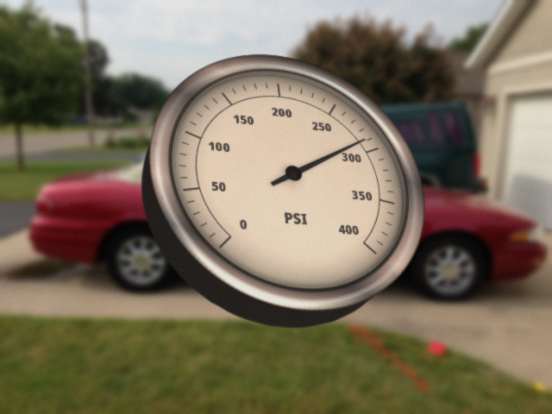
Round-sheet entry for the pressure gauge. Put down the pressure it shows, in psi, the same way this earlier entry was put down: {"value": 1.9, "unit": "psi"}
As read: {"value": 290, "unit": "psi"}
